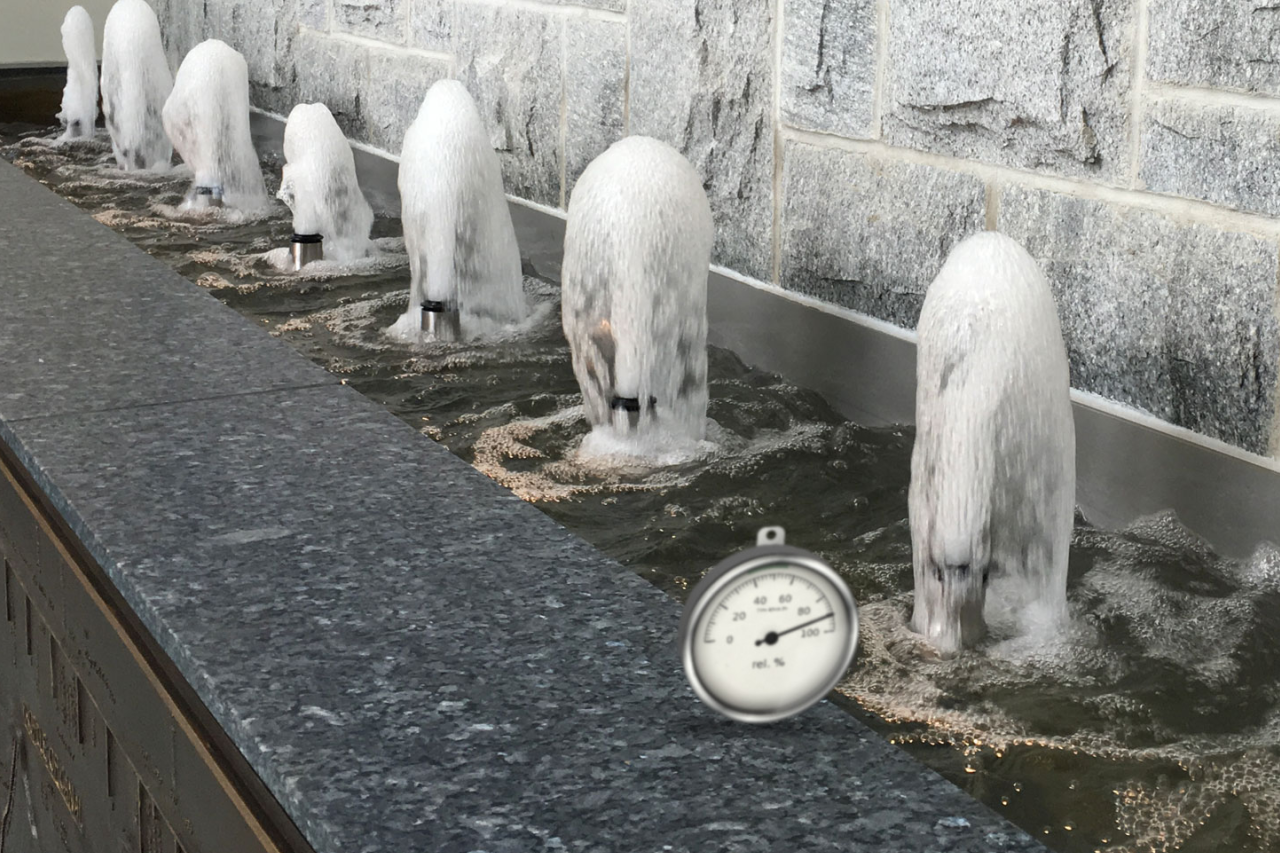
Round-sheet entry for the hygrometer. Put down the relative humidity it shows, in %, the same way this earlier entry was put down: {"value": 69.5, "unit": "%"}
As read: {"value": 90, "unit": "%"}
